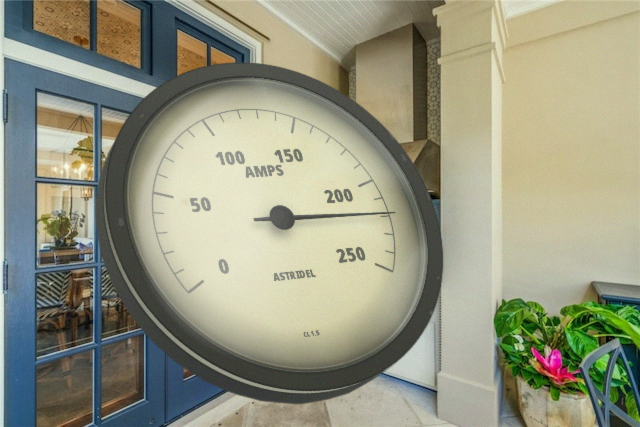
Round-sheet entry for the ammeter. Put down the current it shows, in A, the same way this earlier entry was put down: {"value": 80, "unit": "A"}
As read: {"value": 220, "unit": "A"}
